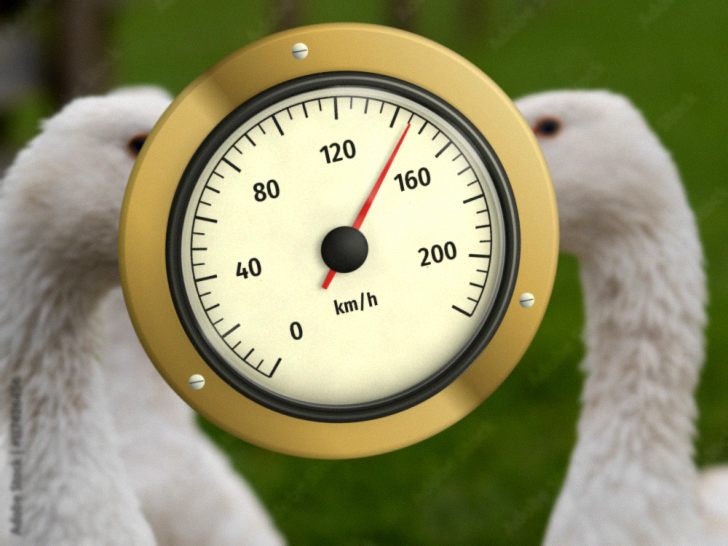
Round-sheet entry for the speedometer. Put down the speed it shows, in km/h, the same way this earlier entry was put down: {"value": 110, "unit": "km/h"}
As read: {"value": 145, "unit": "km/h"}
